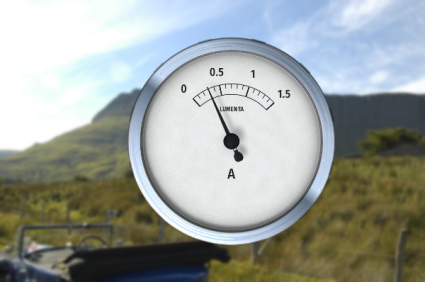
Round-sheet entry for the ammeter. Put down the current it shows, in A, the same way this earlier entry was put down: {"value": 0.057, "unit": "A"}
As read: {"value": 0.3, "unit": "A"}
